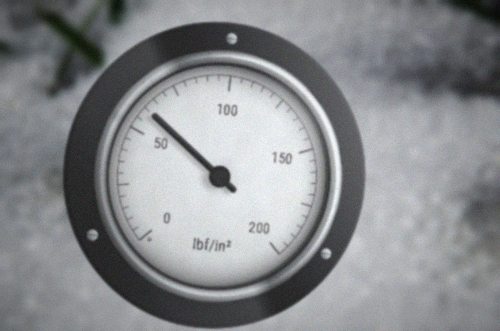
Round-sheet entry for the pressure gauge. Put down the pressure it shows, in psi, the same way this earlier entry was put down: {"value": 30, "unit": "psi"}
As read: {"value": 60, "unit": "psi"}
